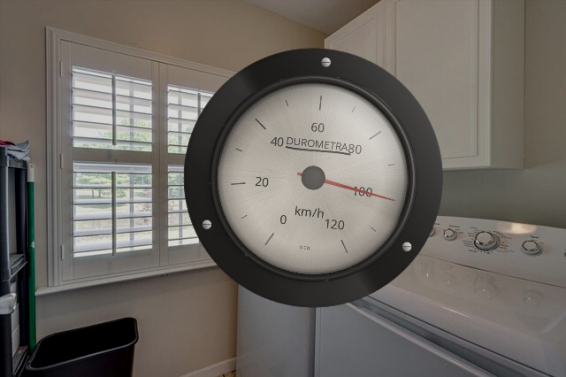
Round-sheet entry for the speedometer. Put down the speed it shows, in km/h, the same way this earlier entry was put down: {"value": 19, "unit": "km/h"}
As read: {"value": 100, "unit": "km/h"}
